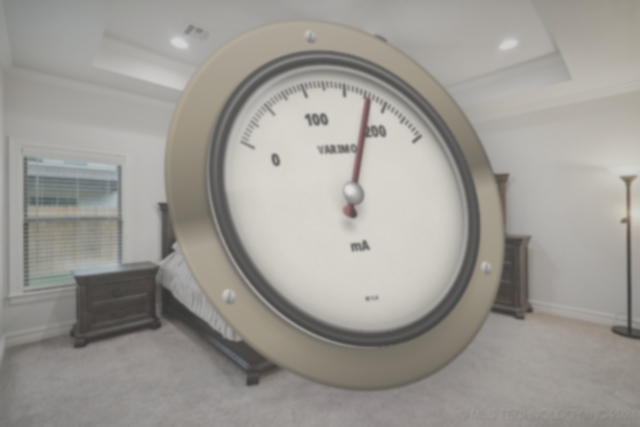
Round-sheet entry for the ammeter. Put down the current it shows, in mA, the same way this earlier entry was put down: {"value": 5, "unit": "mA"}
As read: {"value": 175, "unit": "mA"}
